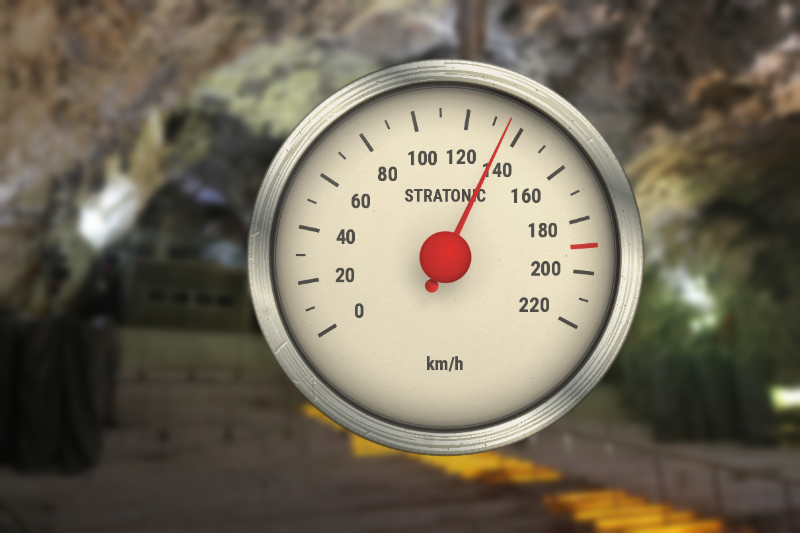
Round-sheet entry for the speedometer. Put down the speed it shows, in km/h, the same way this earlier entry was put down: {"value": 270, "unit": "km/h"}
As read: {"value": 135, "unit": "km/h"}
